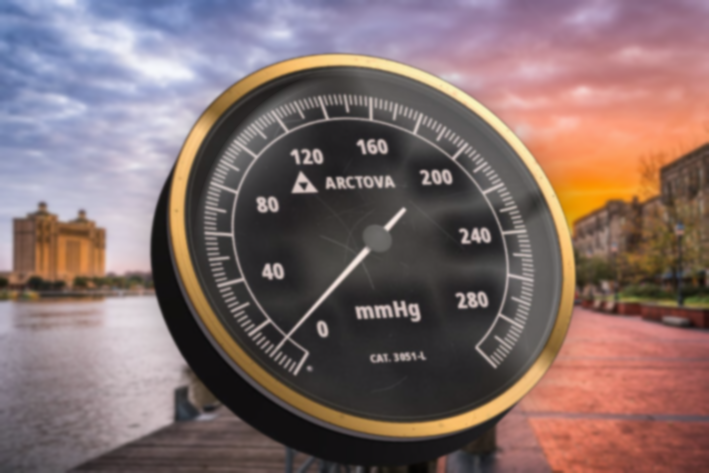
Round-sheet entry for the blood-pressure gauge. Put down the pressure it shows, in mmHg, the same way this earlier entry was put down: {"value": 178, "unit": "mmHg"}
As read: {"value": 10, "unit": "mmHg"}
